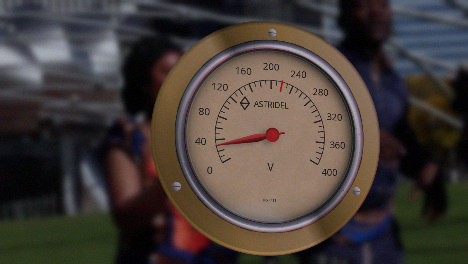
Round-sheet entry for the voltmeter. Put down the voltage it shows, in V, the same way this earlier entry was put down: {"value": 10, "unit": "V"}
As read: {"value": 30, "unit": "V"}
